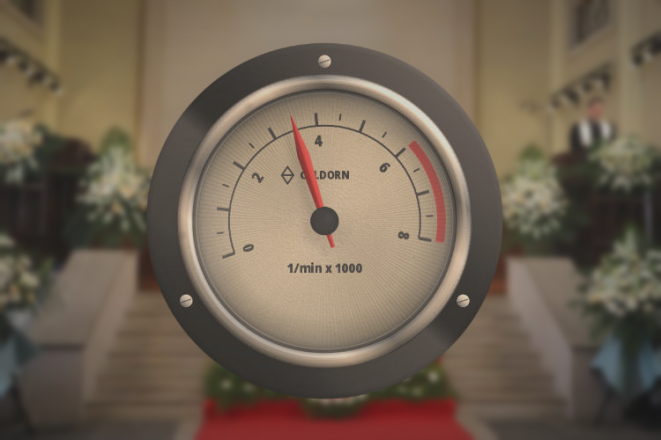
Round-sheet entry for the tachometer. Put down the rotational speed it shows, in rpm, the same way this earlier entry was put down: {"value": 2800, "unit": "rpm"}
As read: {"value": 3500, "unit": "rpm"}
